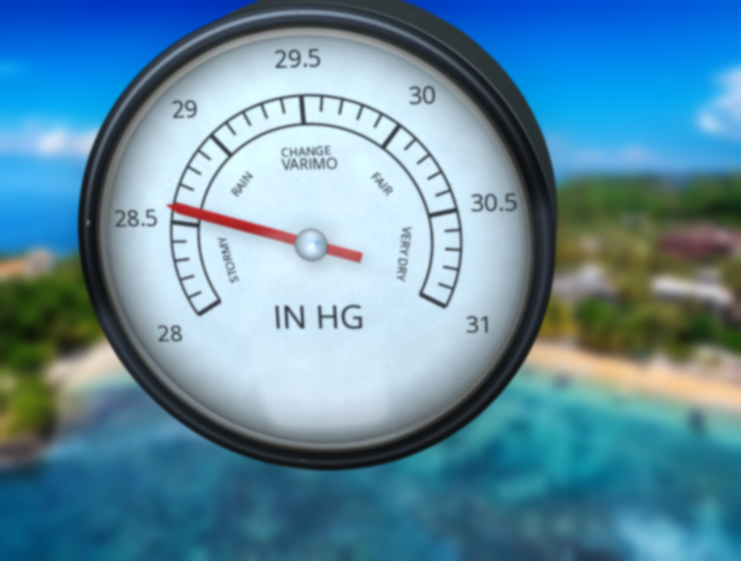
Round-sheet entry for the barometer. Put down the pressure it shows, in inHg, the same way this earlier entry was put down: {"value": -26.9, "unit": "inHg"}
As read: {"value": 28.6, "unit": "inHg"}
